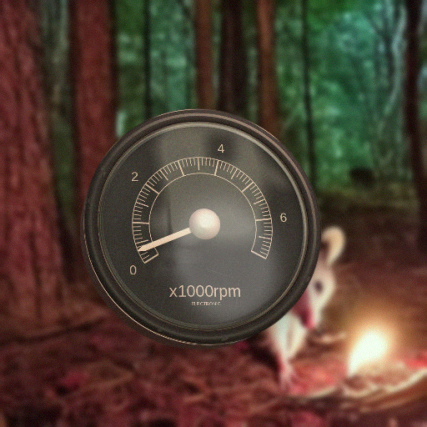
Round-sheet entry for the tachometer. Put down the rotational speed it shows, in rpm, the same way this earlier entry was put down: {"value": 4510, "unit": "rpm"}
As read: {"value": 300, "unit": "rpm"}
